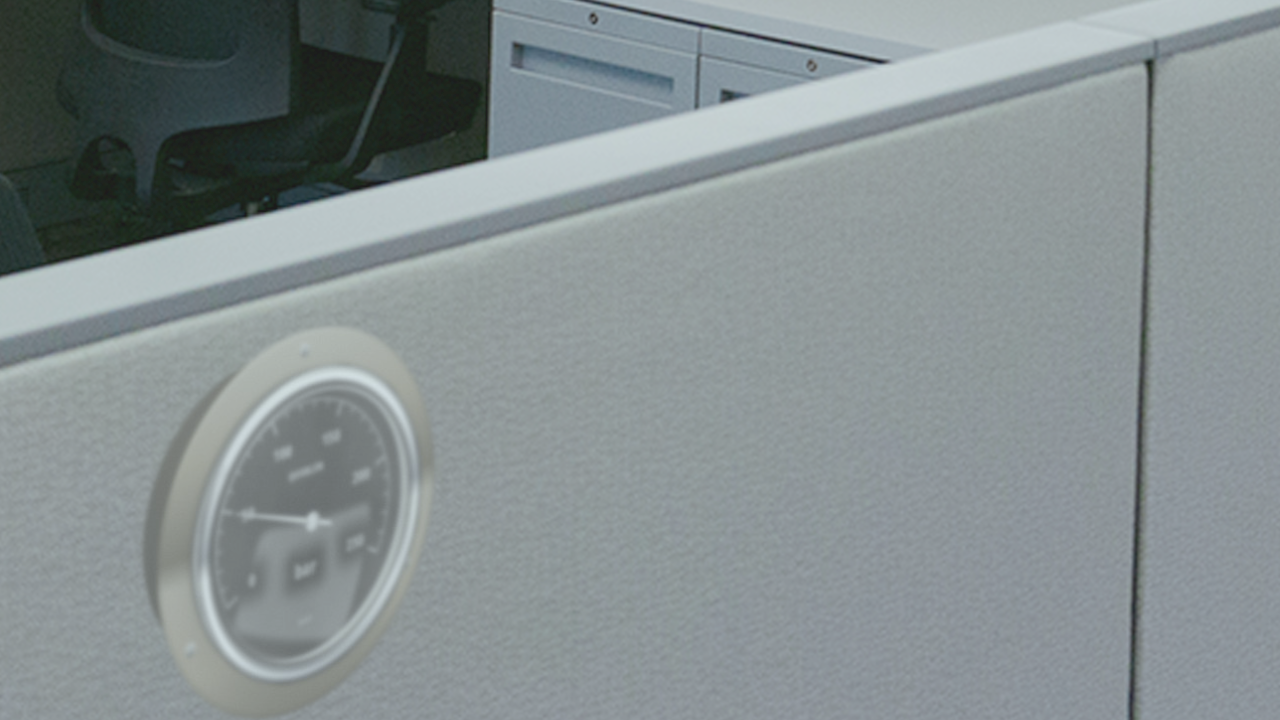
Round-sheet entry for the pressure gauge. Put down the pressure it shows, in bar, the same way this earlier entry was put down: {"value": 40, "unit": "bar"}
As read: {"value": 50, "unit": "bar"}
